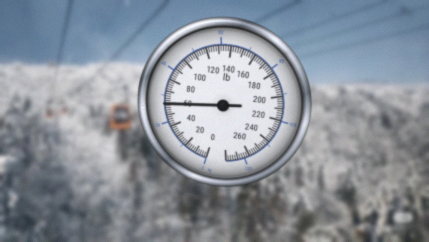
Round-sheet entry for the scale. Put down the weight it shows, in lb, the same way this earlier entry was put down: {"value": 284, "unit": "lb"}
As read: {"value": 60, "unit": "lb"}
